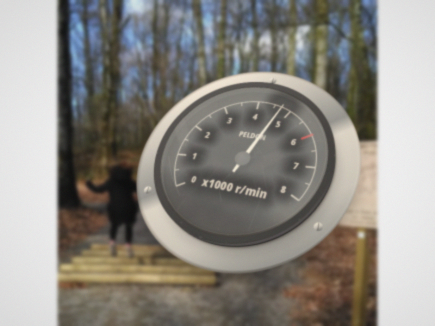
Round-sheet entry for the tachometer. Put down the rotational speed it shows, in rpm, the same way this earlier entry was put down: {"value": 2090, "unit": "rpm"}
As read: {"value": 4750, "unit": "rpm"}
